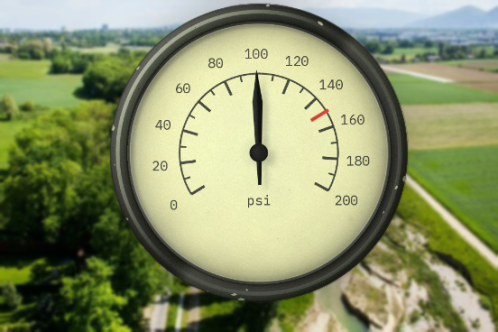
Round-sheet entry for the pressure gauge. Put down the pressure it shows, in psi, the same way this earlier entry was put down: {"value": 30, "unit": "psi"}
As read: {"value": 100, "unit": "psi"}
